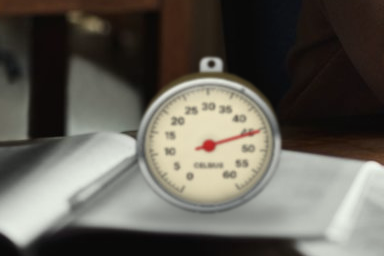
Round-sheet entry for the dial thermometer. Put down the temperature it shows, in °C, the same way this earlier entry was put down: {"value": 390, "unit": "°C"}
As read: {"value": 45, "unit": "°C"}
